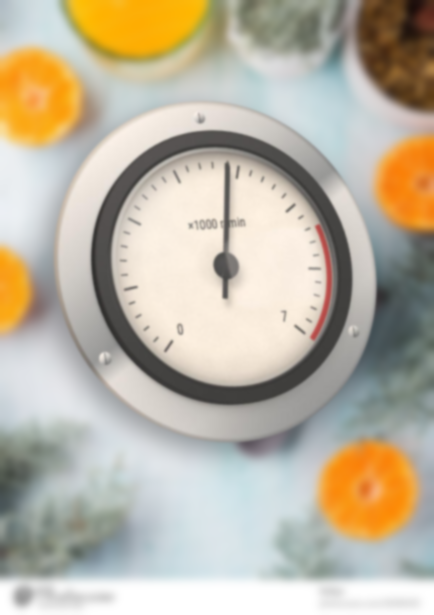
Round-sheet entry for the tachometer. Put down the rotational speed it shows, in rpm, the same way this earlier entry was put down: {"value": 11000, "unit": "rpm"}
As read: {"value": 3800, "unit": "rpm"}
